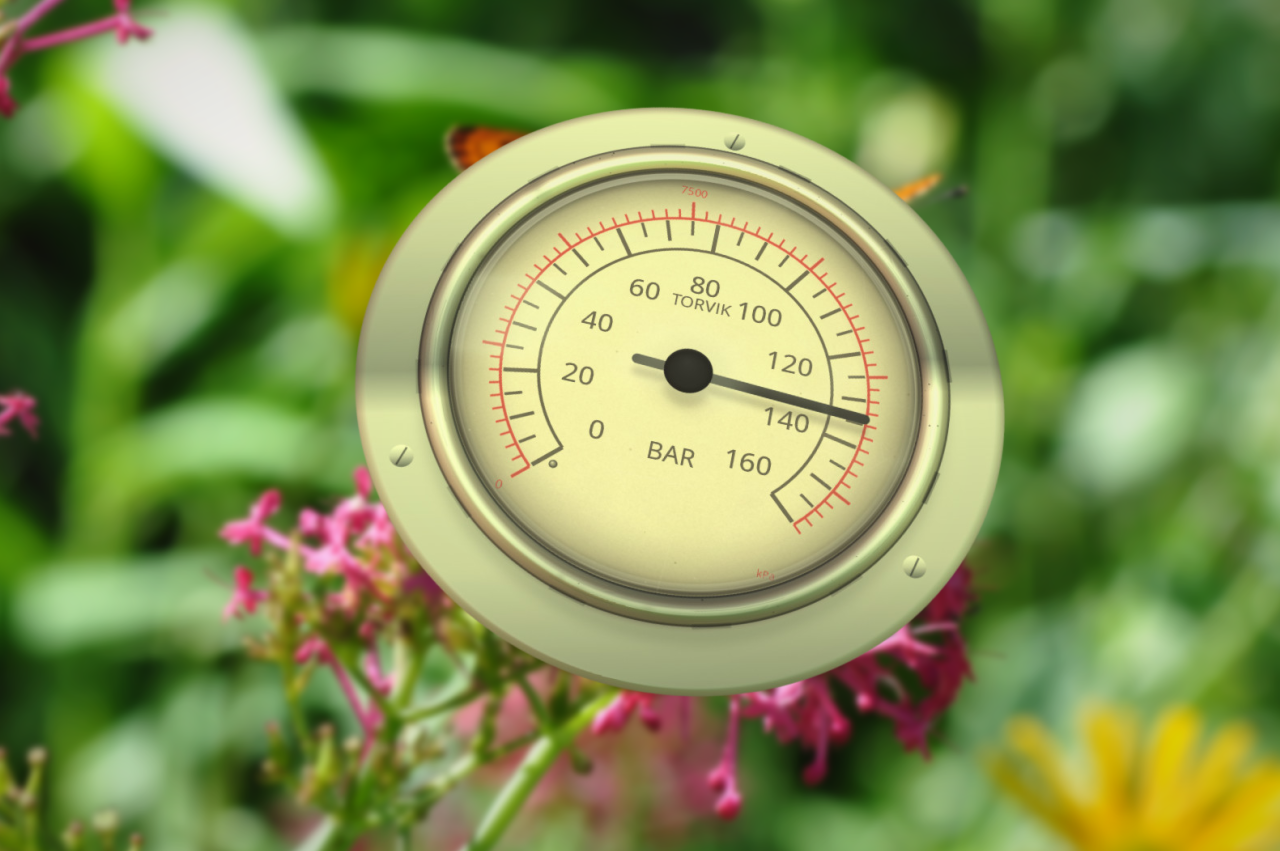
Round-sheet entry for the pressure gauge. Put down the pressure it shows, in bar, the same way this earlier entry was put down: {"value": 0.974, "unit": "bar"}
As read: {"value": 135, "unit": "bar"}
